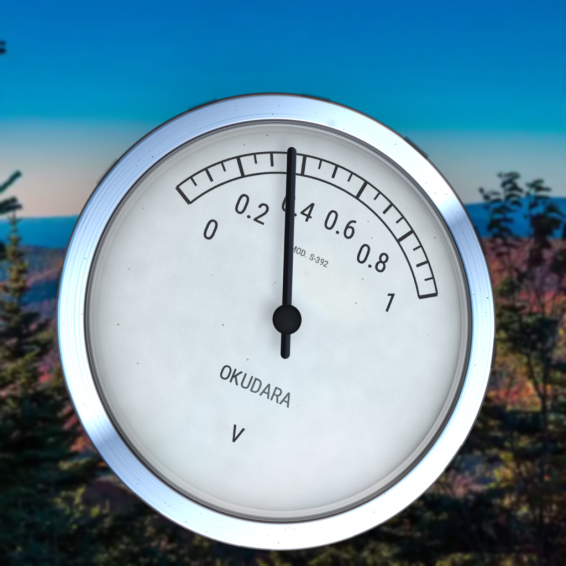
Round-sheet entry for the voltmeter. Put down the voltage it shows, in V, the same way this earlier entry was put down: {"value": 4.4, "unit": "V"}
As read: {"value": 0.35, "unit": "V"}
